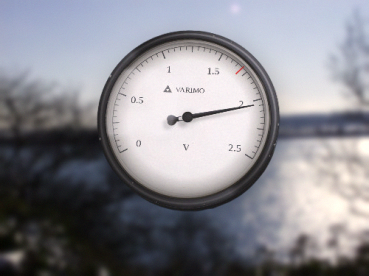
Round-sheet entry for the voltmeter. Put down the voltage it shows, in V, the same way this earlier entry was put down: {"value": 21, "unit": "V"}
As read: {"value": 2.05, "unit": "V"}
